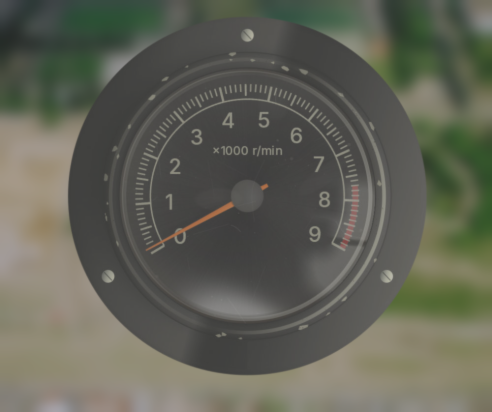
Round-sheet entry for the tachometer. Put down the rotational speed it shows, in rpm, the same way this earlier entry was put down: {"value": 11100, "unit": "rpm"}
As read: {"value": 100, "unit": "rpm"}
